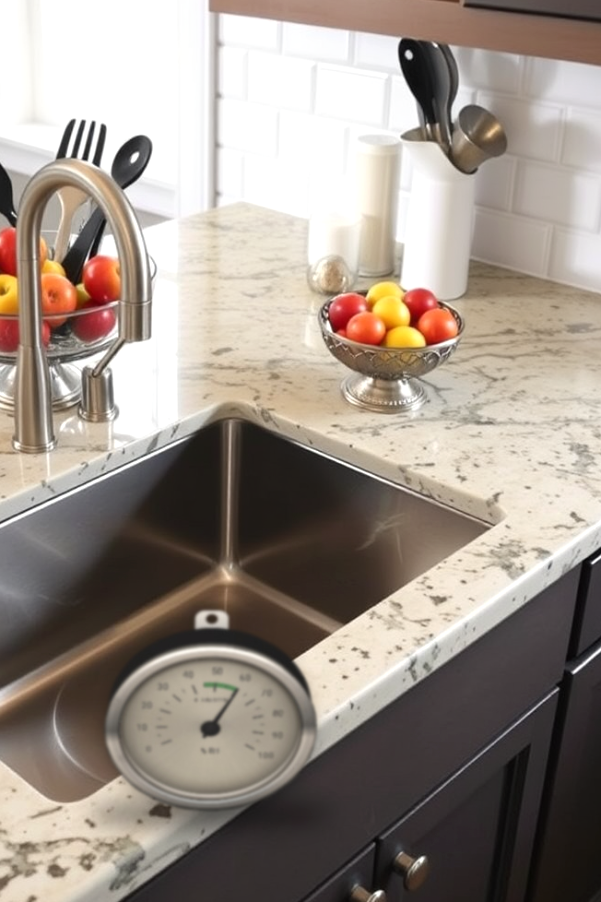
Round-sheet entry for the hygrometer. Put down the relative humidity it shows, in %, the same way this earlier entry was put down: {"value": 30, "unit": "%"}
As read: {"value": 60, "unit": "%"}
